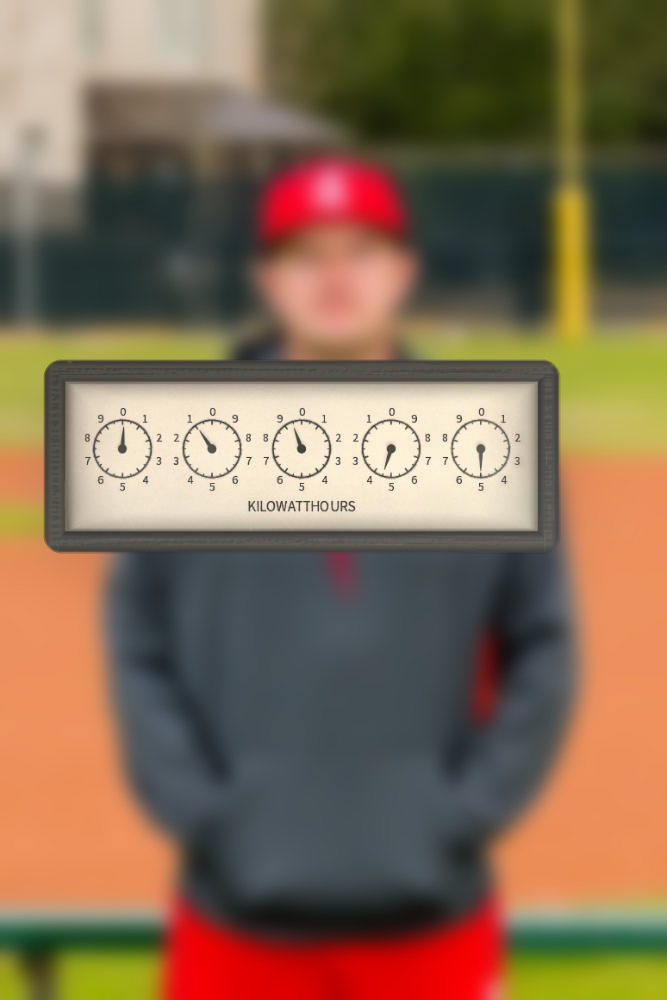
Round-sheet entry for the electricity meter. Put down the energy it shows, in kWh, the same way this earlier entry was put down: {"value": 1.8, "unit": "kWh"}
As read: {"value": 945, "unit": "kWh"}
